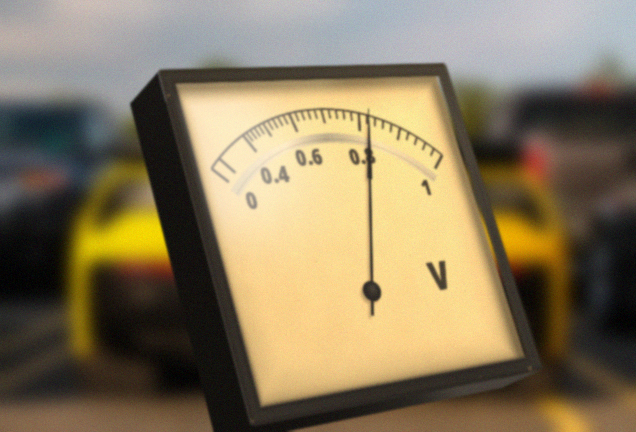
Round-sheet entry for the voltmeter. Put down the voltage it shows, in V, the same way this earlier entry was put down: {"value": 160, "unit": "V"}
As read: {"value": 0.82, "unit": "V"}
